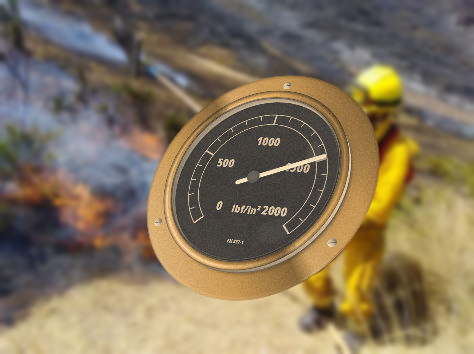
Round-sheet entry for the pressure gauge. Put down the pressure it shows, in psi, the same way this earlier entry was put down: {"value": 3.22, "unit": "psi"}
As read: {"value": 1500, "unit": "psi"}
